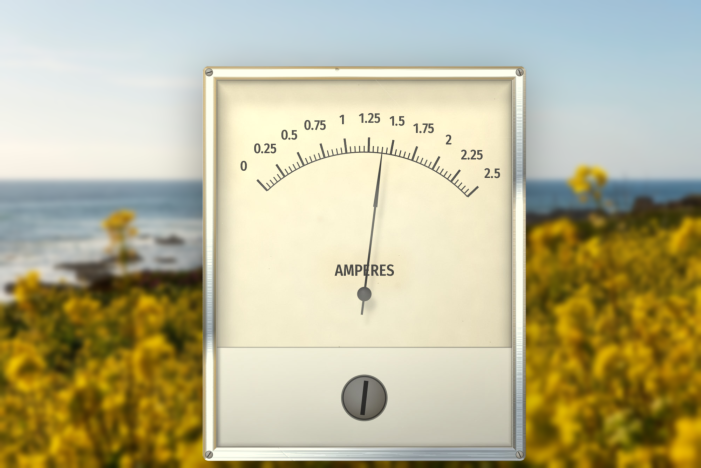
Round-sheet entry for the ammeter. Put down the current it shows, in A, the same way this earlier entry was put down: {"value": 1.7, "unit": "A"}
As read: {"value": 1.4, "unit": "A"}
